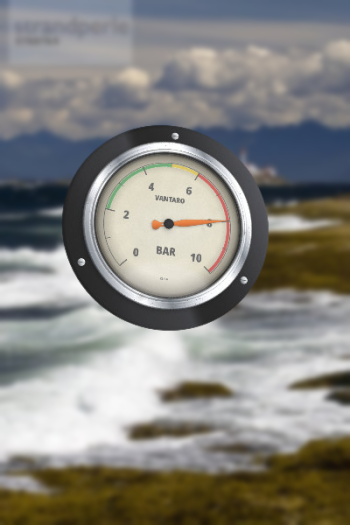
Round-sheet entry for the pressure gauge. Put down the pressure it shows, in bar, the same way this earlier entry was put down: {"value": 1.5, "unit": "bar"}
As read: {"value": 8, "unit": "bar"}
